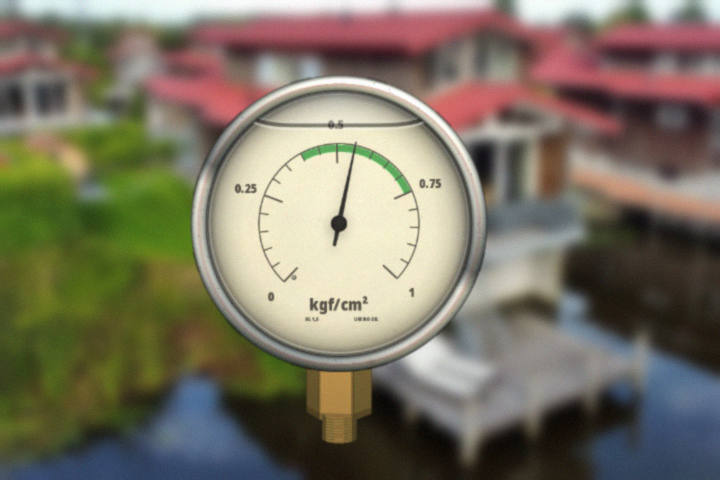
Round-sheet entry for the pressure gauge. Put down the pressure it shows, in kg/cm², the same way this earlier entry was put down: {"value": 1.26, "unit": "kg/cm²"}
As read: {"value": 0.55, "unit": "kg/cm²"}
